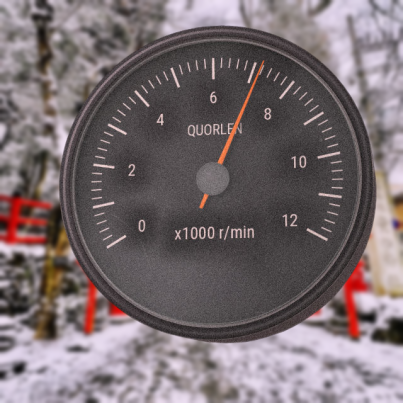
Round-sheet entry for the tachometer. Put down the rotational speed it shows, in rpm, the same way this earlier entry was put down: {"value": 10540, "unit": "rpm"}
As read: {"value": 7200, "unit": "rpm"}
